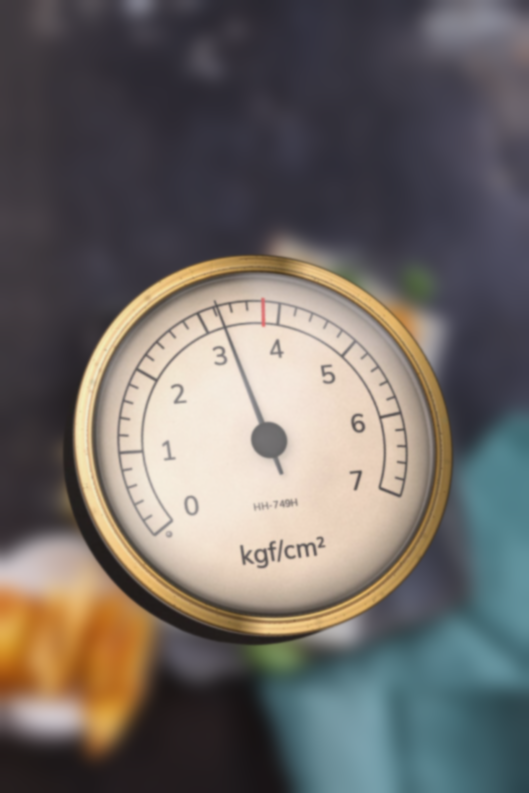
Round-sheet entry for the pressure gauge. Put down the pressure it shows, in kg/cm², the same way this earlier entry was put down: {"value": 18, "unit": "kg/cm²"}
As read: {"value": 3.2, "unit": "kg/cm²"}
